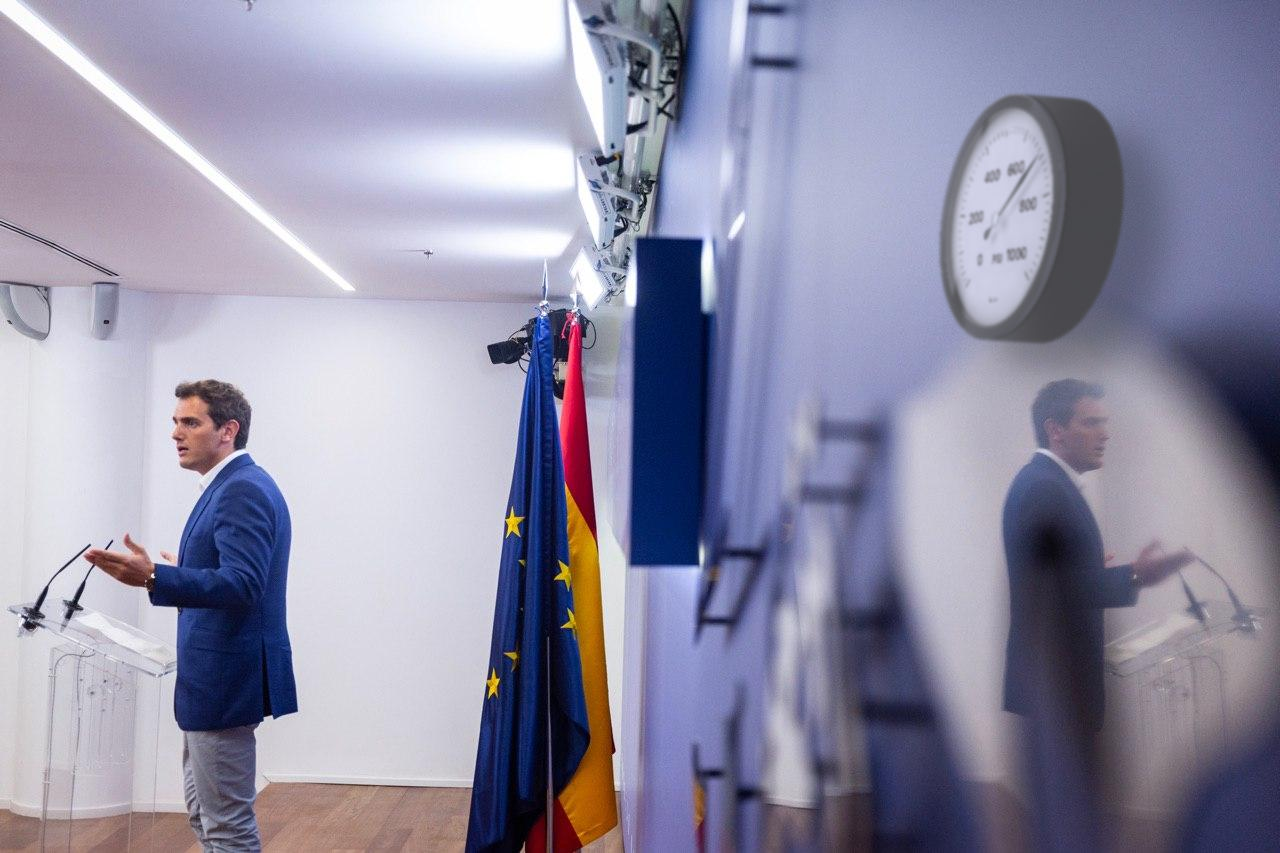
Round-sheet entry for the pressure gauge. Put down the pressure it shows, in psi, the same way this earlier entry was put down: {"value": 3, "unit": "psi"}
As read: {"value": 700, "unit": "psi"}
